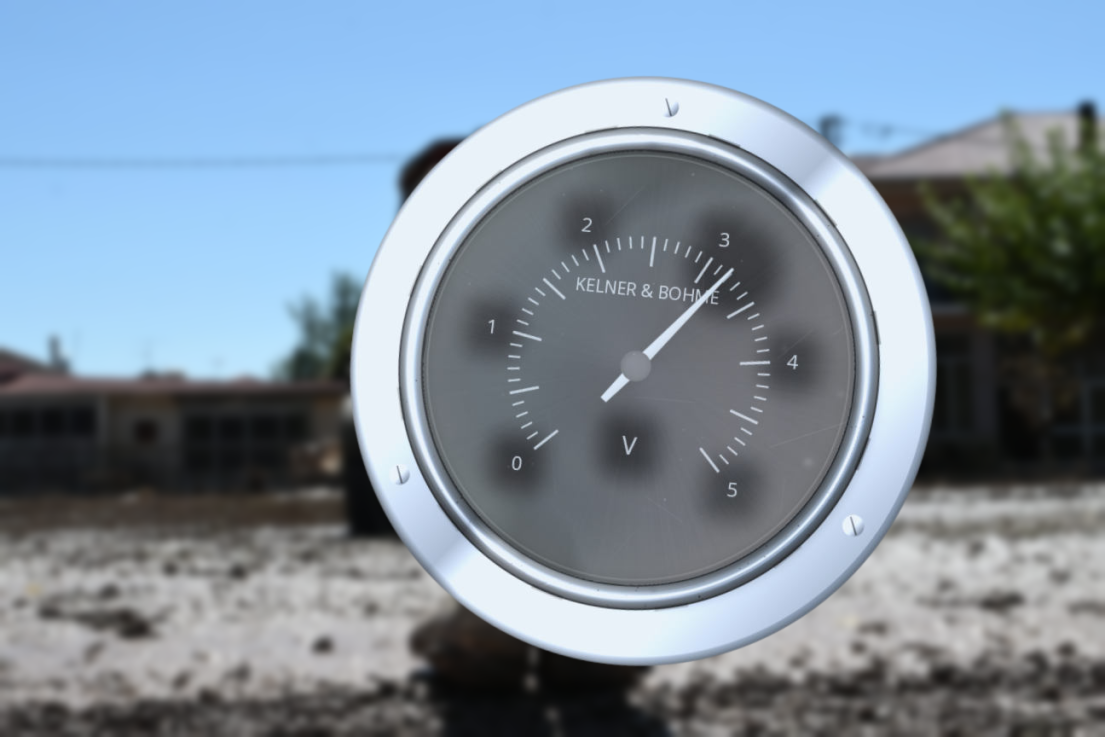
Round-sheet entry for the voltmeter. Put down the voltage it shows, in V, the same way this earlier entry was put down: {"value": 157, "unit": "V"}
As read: {"value": 3.2, "unit": "V"}
